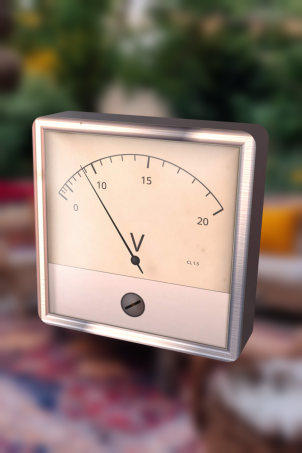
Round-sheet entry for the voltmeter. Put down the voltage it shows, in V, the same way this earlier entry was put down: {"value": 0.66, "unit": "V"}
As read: {"value": 9, "unit": "V"}
